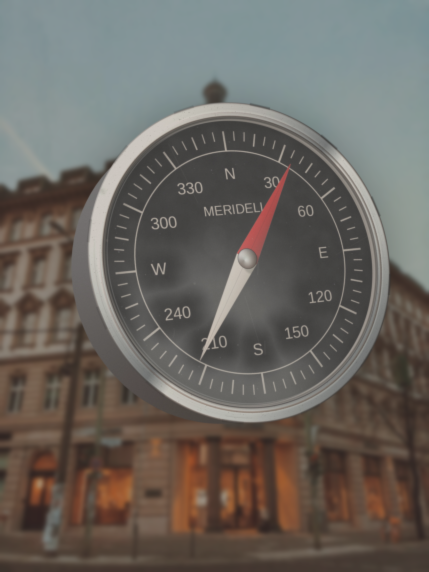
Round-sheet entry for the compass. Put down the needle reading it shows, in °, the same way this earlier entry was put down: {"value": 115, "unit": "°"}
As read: {"value": 35, "unit": "°"}
